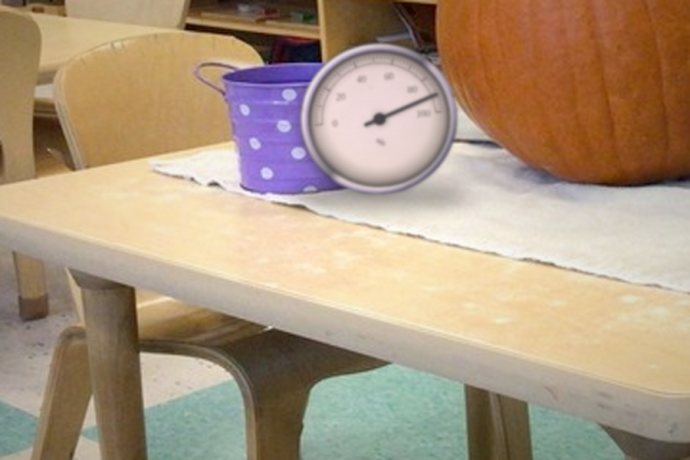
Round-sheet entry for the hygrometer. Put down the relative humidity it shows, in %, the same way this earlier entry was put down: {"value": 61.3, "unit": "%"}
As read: {"value": 90, "unit": "%"}
